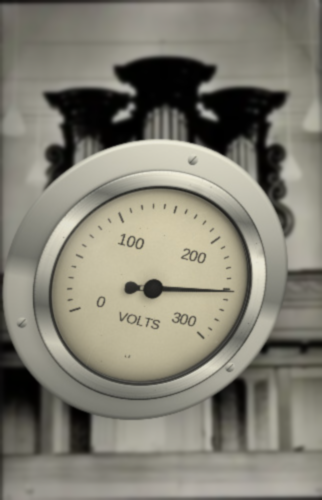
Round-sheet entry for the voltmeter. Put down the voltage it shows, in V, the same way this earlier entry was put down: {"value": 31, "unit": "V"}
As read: {"value": 250, "unit": "V"}
